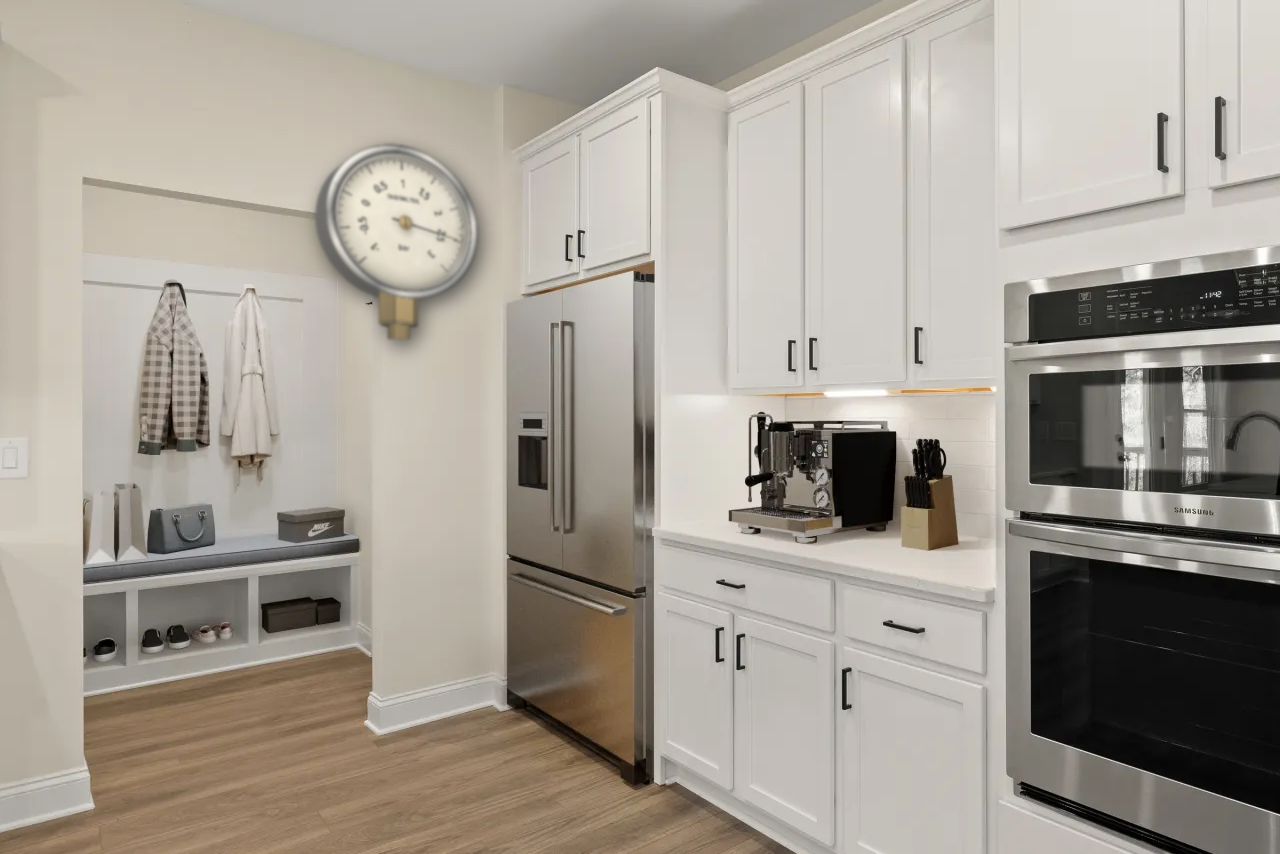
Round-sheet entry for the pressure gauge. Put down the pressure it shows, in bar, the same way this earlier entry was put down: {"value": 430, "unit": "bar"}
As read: {"value": 2.5, "unit": "bar"}
